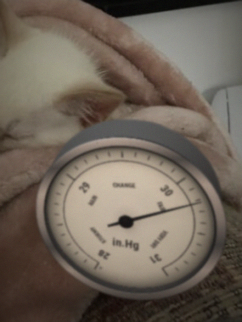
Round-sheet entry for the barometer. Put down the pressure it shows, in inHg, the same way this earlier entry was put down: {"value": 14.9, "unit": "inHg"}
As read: {"value": 30.2, "unit": "inHg"}
